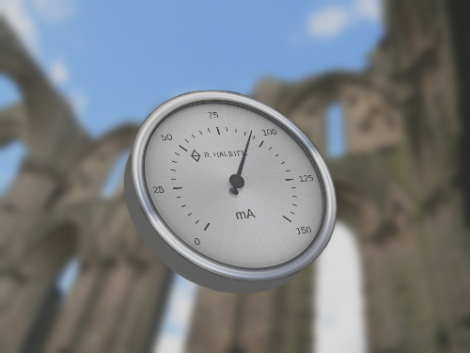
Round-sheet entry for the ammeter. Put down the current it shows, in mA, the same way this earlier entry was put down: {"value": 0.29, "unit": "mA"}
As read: {"value": 92.5, "unit": "mA"}
